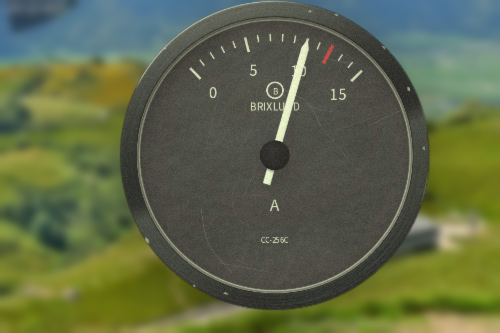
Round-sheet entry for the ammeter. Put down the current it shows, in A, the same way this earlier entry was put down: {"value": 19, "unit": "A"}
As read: {"value": 10, "unit": "A"}
